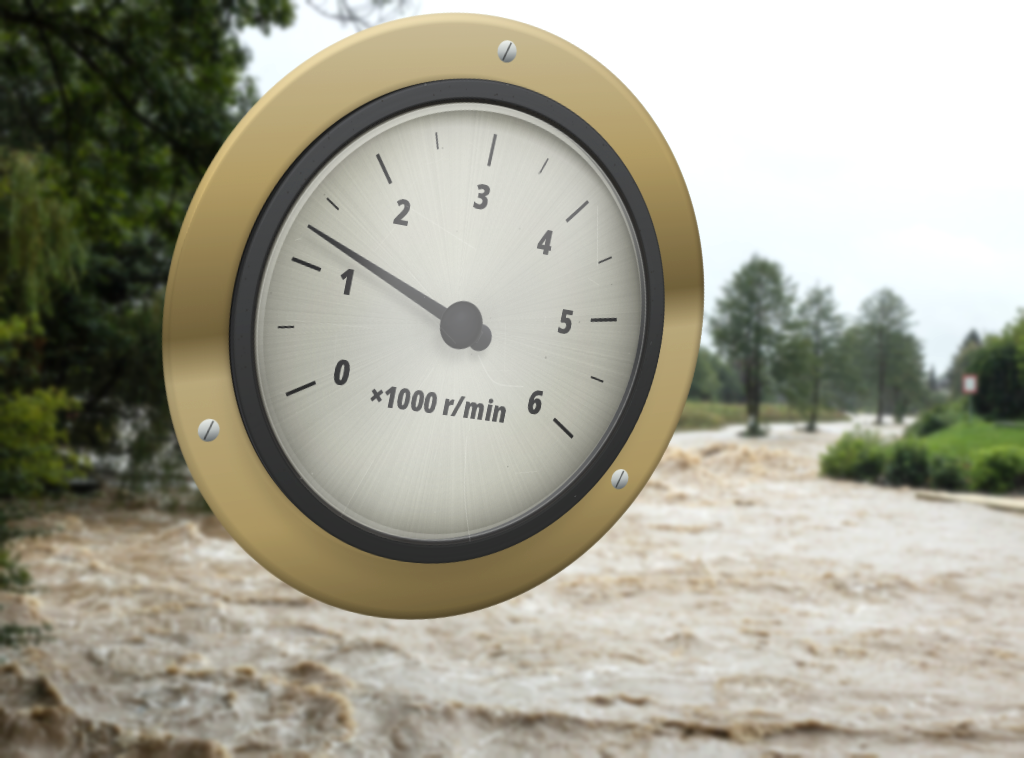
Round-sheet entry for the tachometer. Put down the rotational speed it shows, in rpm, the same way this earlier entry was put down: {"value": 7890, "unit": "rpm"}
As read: {"value": 1250, "unit": "rpm"}
